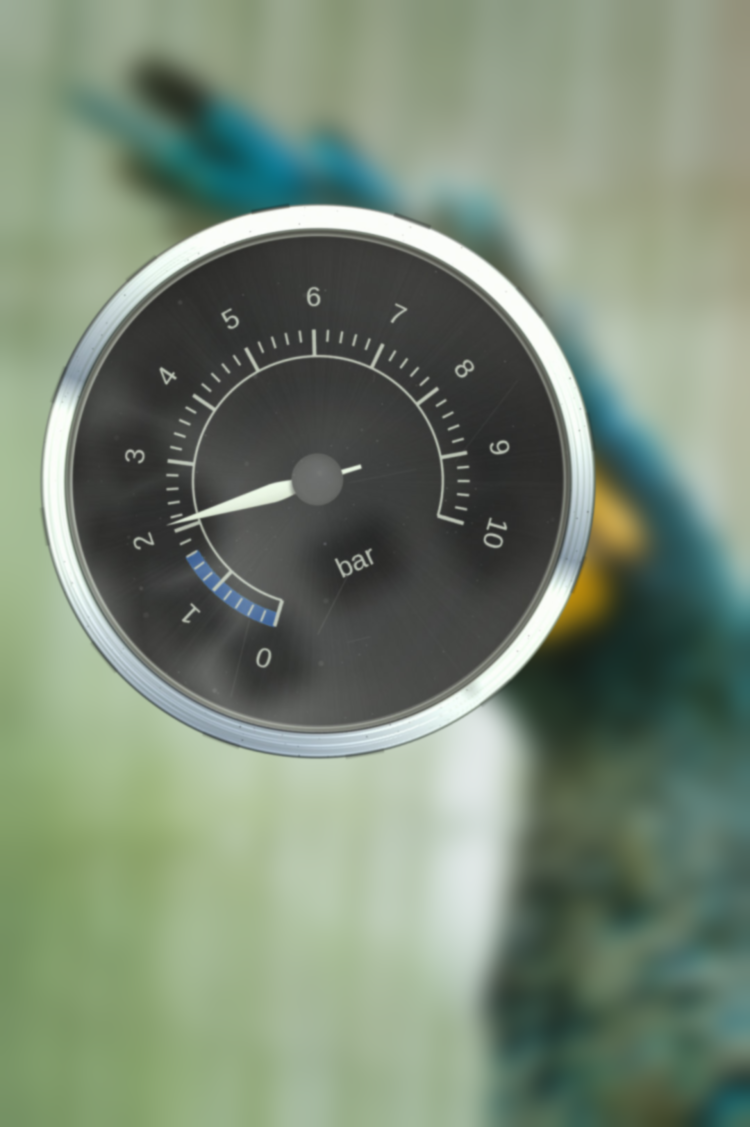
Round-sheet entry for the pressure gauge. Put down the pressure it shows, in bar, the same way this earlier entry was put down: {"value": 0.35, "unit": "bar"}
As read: {"value": 2.1, "unit": "bar"}
